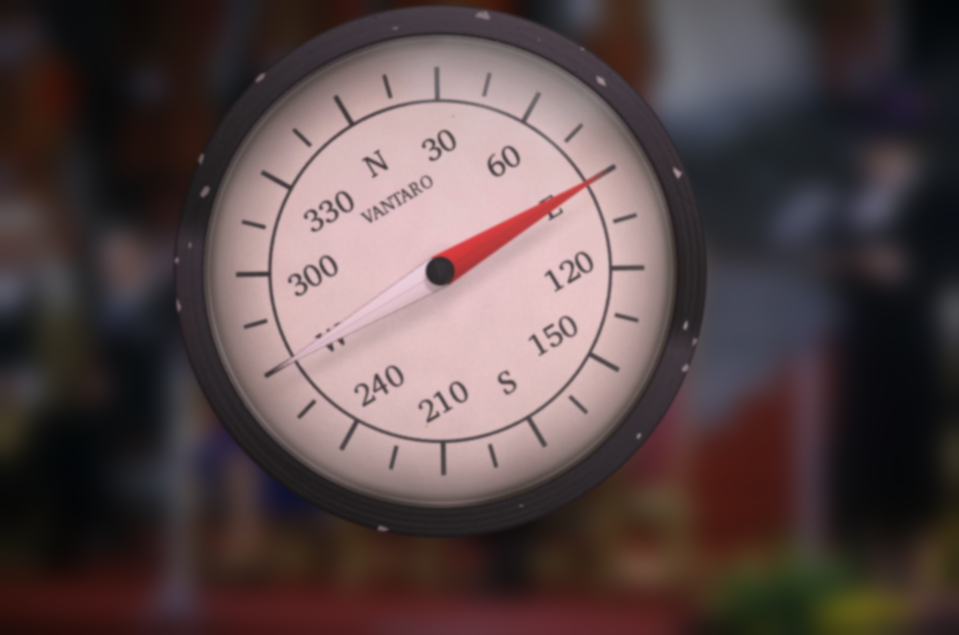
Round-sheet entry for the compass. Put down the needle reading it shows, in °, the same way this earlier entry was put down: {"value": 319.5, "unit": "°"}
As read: {"value": 90, "unit": "°"}
